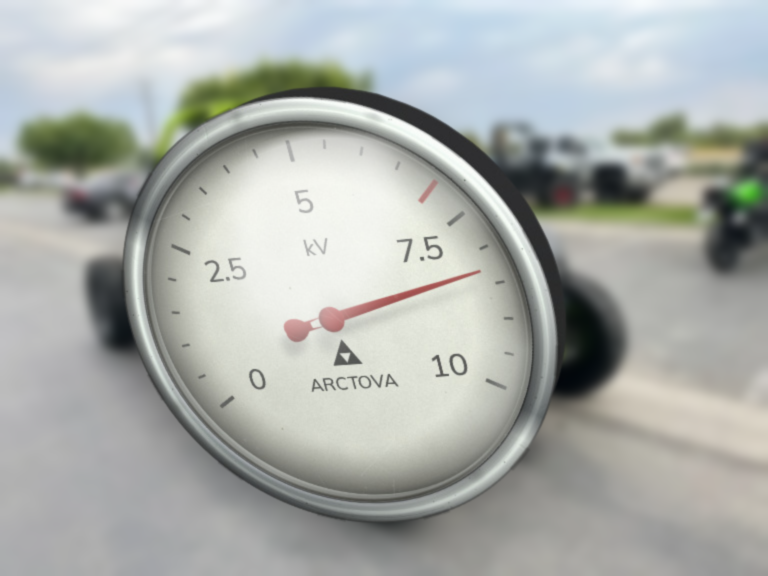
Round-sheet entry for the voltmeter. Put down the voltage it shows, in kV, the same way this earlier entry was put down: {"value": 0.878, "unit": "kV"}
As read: {"value": 8.25, "unit": "kV"}
